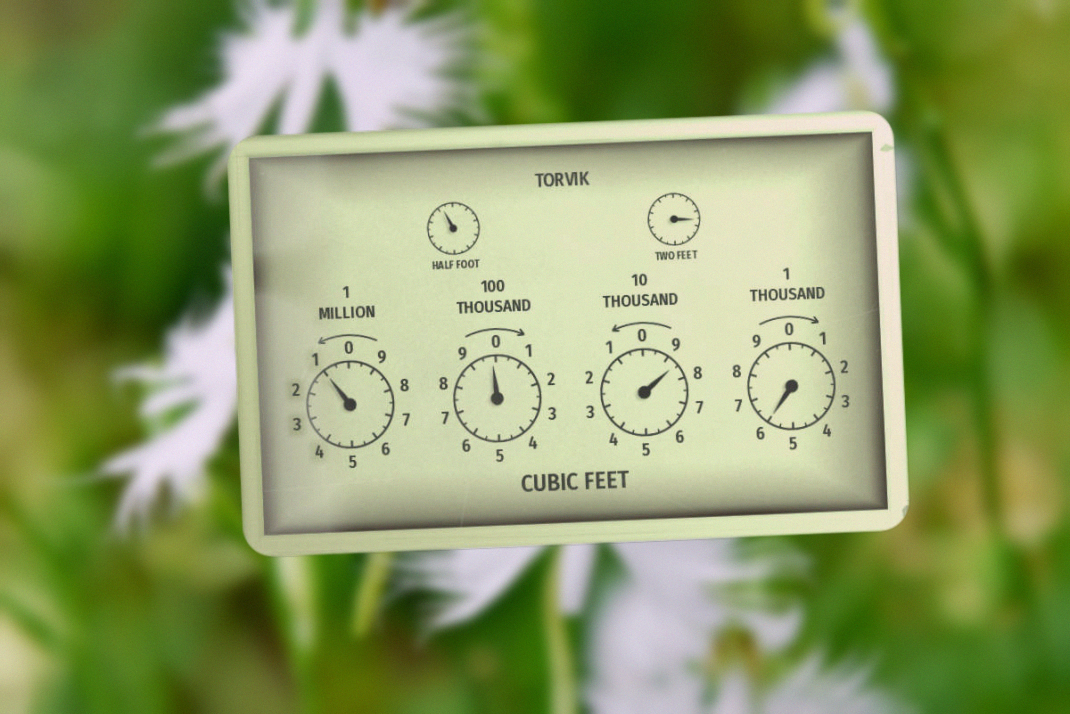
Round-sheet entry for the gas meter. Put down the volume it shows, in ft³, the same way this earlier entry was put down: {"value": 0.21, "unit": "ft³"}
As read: {"value": 98600, "unit": "ft³"}
